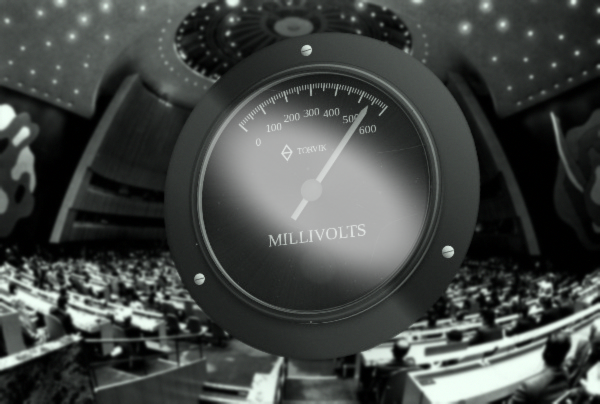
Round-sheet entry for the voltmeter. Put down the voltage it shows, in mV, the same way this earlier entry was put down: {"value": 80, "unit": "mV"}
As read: {"value": 550, "unit": "mV"}
